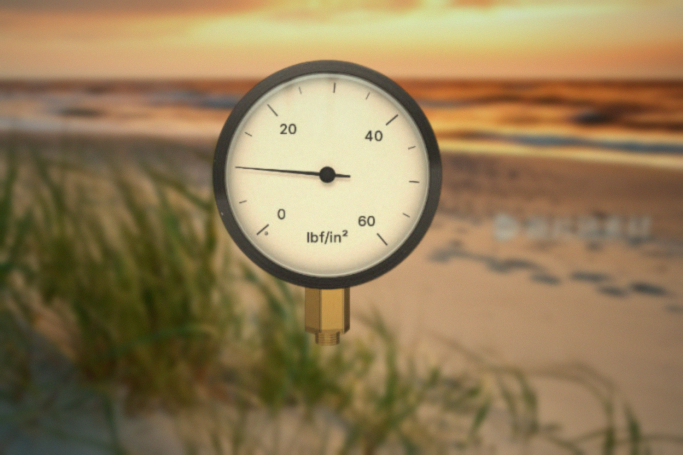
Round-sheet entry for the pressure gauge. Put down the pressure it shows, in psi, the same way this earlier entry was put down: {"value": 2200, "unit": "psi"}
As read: {"value": 10, "unit": "psi"}
